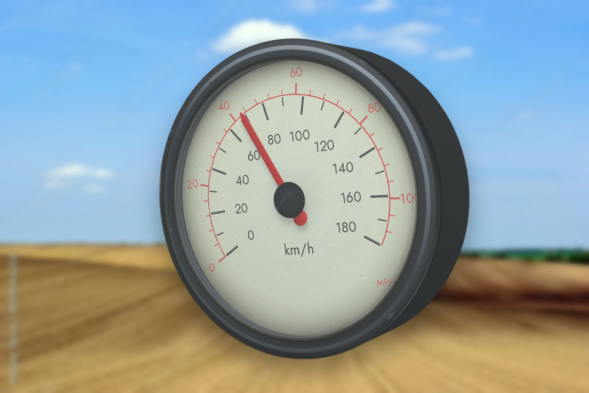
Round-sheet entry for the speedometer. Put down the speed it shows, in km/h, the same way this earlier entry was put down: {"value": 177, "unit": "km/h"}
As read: {"value": 70, "unit": "km/h"}
